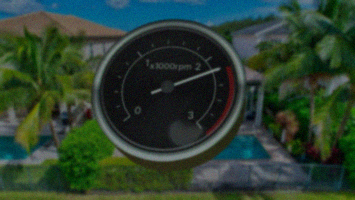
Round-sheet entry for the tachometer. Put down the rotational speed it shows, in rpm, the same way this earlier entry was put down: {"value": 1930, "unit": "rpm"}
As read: {"value": 2200, "unit": "rpm"}
